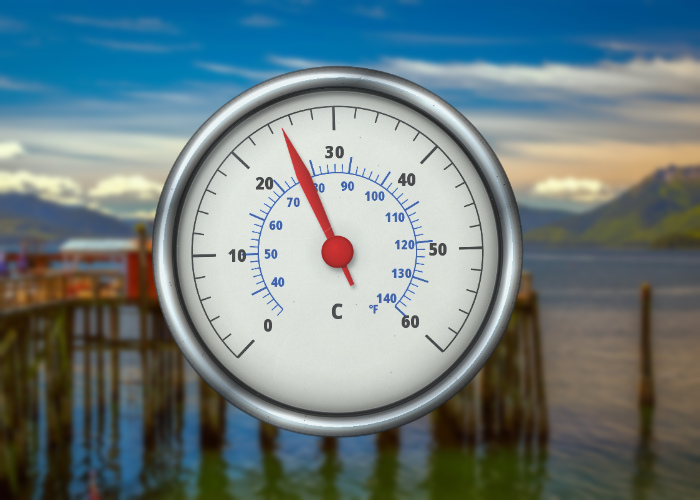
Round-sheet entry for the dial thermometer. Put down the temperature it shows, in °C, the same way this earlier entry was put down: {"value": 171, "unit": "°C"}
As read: {"value": 25, "unit": "°C"}
